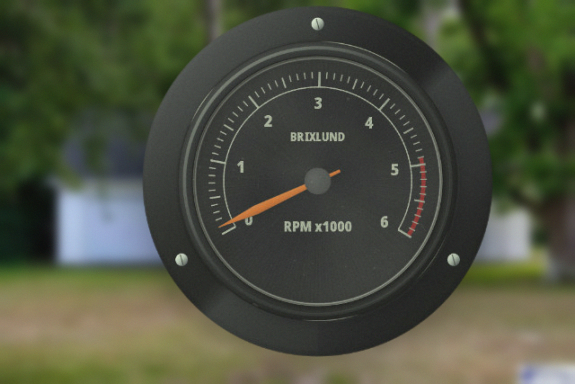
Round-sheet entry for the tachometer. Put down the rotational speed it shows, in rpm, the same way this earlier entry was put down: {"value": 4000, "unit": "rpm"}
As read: {"value": 100, "unit": "rpm"}
